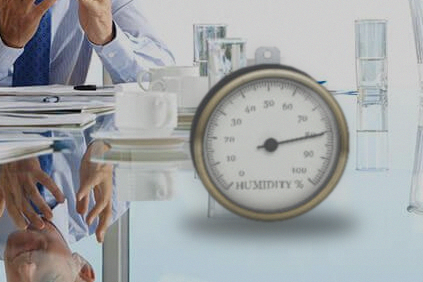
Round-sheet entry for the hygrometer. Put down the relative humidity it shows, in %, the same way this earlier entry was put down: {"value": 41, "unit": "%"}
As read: {"value": 80, "unit": "%"}
